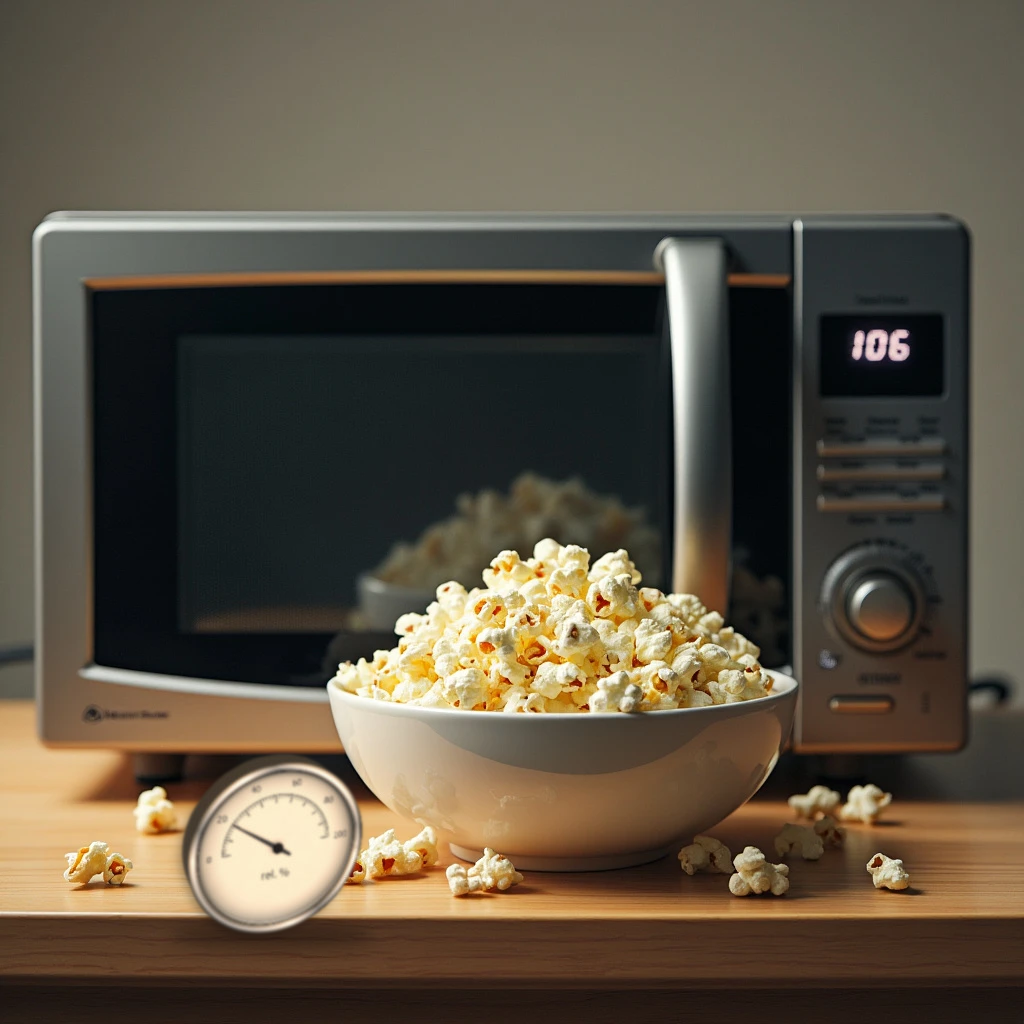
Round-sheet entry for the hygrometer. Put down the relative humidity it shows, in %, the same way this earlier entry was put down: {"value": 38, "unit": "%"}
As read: {"value": 20, "unit": "%"}
